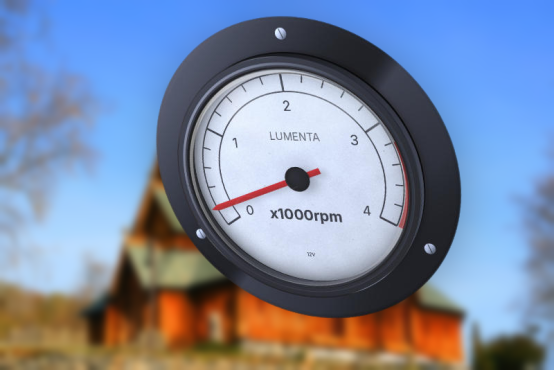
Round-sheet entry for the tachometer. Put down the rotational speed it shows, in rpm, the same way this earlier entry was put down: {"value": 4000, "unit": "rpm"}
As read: {"value": 200, "unit": "rpm"}
